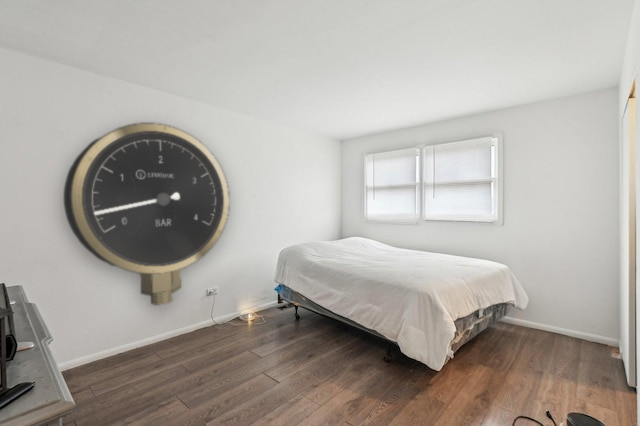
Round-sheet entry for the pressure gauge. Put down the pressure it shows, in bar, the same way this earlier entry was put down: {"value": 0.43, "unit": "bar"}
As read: {"value": 0.3, "unit": "bar"}
